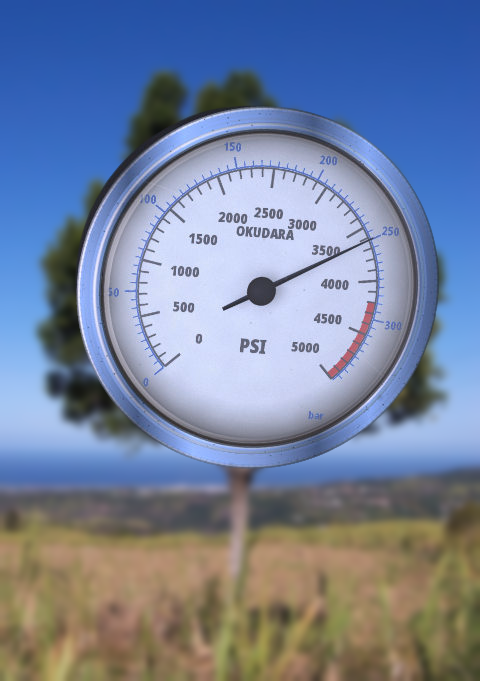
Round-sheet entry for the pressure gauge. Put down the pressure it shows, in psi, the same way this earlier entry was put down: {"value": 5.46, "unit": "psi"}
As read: {"value": 3600, "unit": "psi"}
